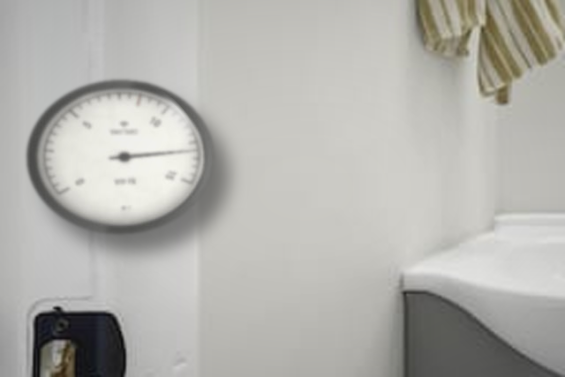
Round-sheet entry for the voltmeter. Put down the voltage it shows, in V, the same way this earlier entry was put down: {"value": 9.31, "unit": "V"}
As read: {"value": 13, "unit": "V"}
